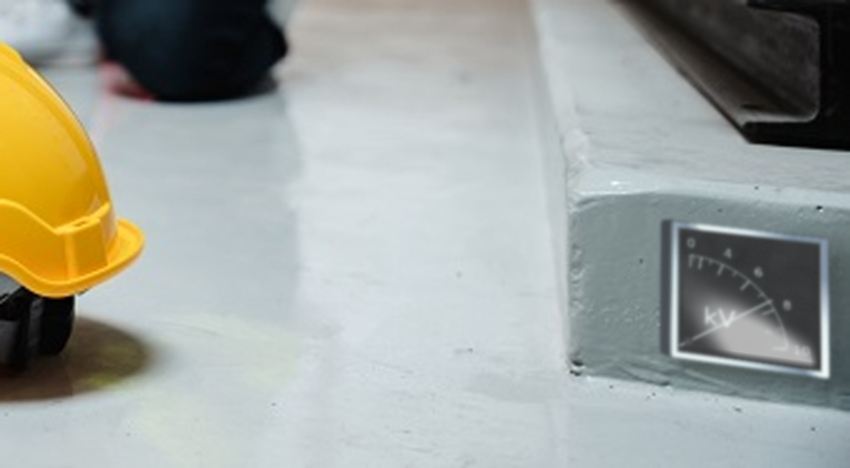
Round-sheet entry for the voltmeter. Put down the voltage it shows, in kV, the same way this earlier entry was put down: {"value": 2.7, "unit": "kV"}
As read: {"value": 7.5, "unit": "kV"}
